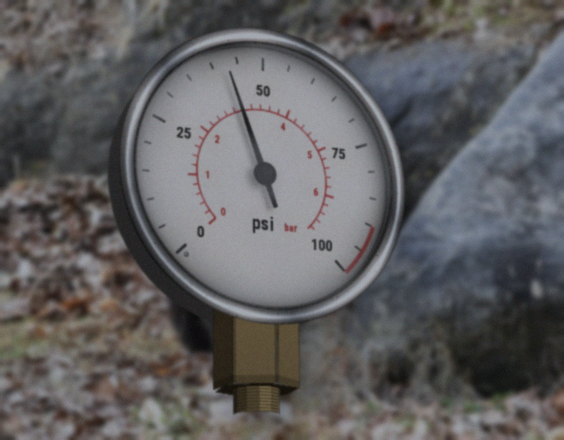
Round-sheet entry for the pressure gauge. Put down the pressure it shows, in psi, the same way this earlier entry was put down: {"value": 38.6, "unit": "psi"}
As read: {"value": 42.5, "unit": "psi"}
